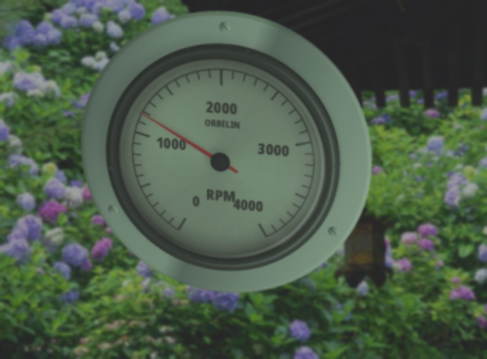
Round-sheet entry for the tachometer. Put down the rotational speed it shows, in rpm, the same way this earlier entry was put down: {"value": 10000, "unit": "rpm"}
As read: {"value": 1200, "unit": "rpm"}
